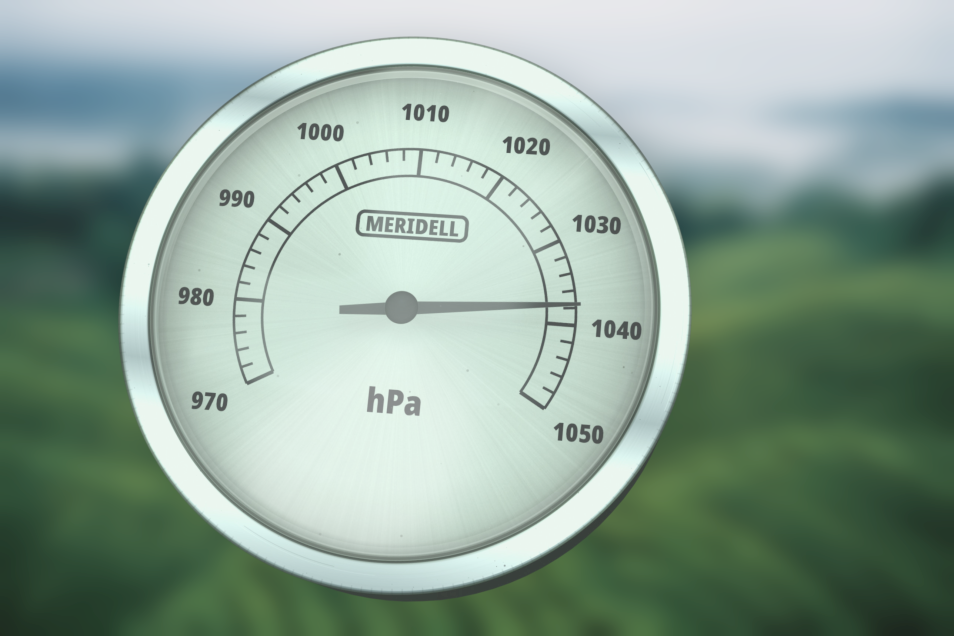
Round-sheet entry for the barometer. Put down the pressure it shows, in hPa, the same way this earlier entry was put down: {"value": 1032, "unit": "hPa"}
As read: {"value": 1038, "unit": "hPa"}
